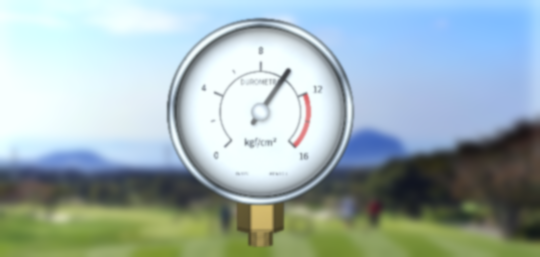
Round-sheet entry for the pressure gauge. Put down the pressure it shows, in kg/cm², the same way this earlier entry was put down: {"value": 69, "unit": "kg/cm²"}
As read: {"value": 10, "unit": "kg/cm²"}
